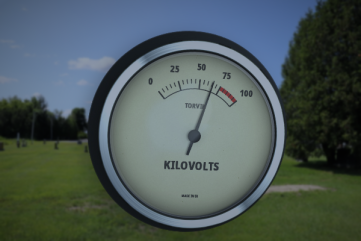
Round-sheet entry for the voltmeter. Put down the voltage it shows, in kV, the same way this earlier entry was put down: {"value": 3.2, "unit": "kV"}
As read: {"value": 65, "unit": "kV"}
